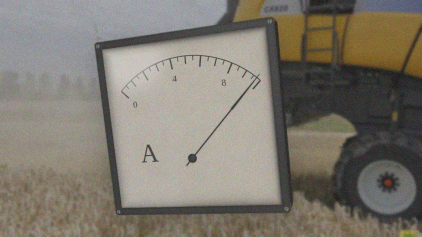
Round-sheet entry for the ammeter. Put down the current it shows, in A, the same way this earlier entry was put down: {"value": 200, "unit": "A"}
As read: {"value": 9.75, "unit": "A"}
